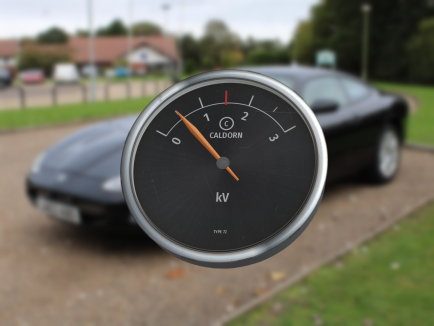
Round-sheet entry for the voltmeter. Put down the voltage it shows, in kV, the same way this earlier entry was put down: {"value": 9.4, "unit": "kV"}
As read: {"value": 0.5, "unit": "kV"}
